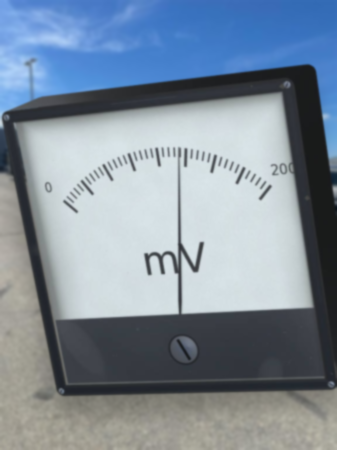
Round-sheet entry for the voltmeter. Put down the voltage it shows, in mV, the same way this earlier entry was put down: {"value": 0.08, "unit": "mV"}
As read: {"value": 120, "unit": "mV"}
